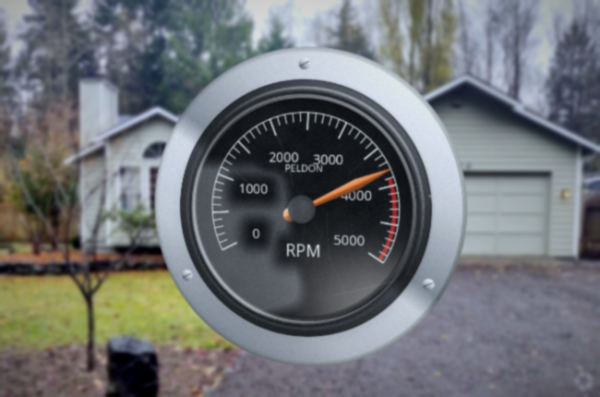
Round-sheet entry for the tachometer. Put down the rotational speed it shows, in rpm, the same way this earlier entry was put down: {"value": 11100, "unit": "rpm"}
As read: {"value": 3800, "unit": "rpm"}
